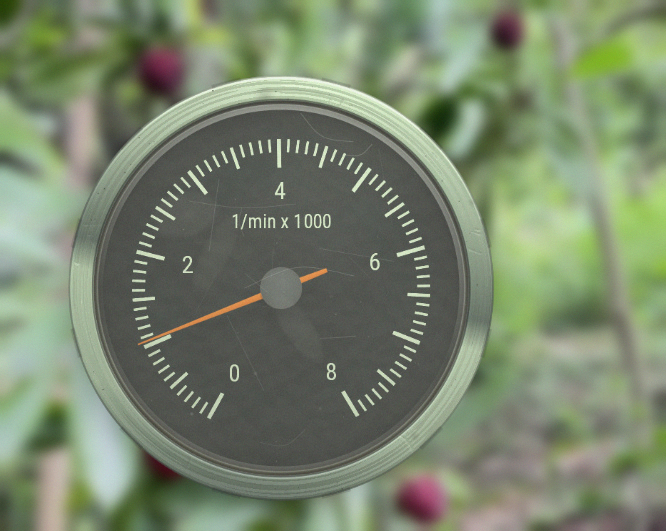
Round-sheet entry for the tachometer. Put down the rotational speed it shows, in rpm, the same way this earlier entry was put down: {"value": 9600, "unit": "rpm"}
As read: {"value": 1050, "unit": "rpm"}
